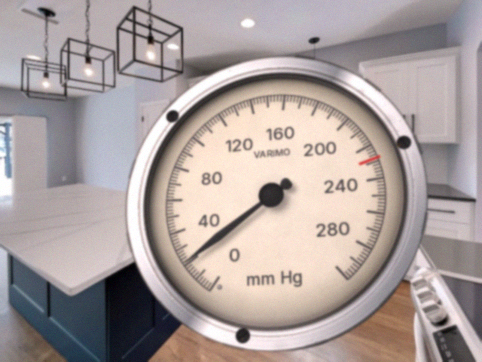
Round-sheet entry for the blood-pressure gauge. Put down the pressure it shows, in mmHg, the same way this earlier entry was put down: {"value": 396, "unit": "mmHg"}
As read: {"value": 20, "unit": "mmHg"}
